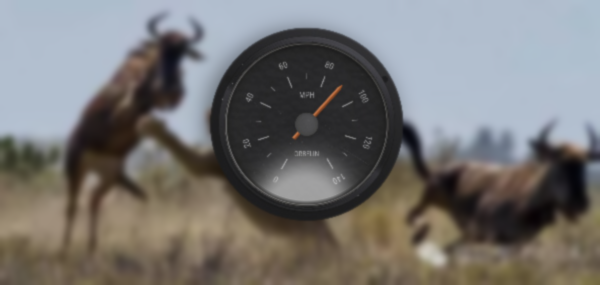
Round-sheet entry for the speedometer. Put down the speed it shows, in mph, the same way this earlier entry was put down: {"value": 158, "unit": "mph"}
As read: {"value": 90, "unit": "mph"}
